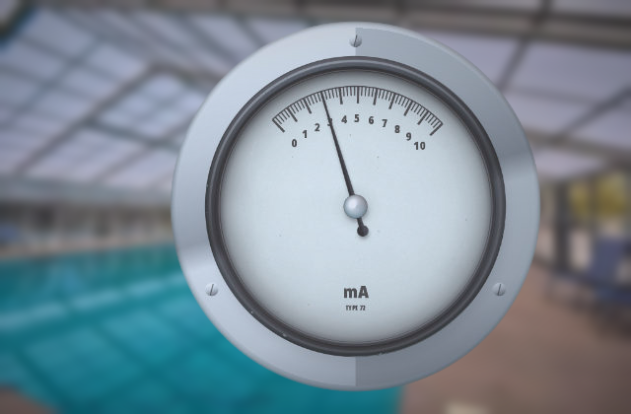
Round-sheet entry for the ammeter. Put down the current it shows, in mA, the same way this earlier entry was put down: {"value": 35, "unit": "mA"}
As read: {"value": 3, "unit": "mA"}
